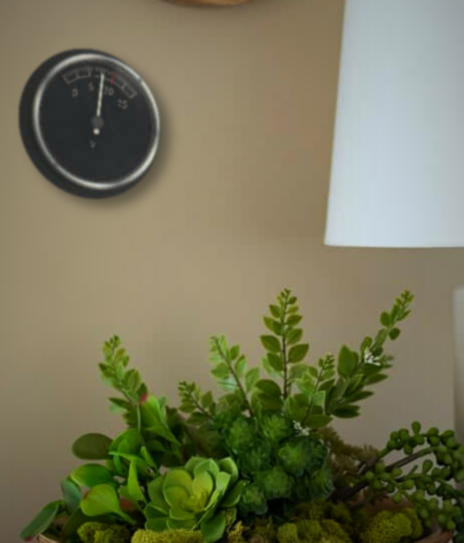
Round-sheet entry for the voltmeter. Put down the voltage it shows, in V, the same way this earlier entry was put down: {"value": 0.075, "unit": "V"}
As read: {"value": 7.5, "unit": "V"}
